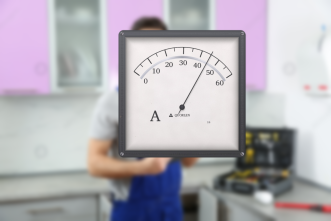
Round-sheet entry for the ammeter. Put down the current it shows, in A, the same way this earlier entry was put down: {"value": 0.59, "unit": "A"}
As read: {"value": 45, "unit": "A"}
